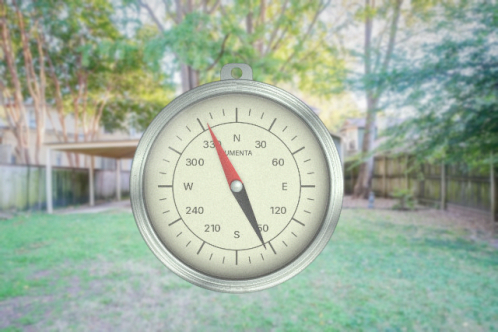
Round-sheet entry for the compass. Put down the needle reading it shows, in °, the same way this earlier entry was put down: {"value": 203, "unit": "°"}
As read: {"value": 335, "unit": "°"}
